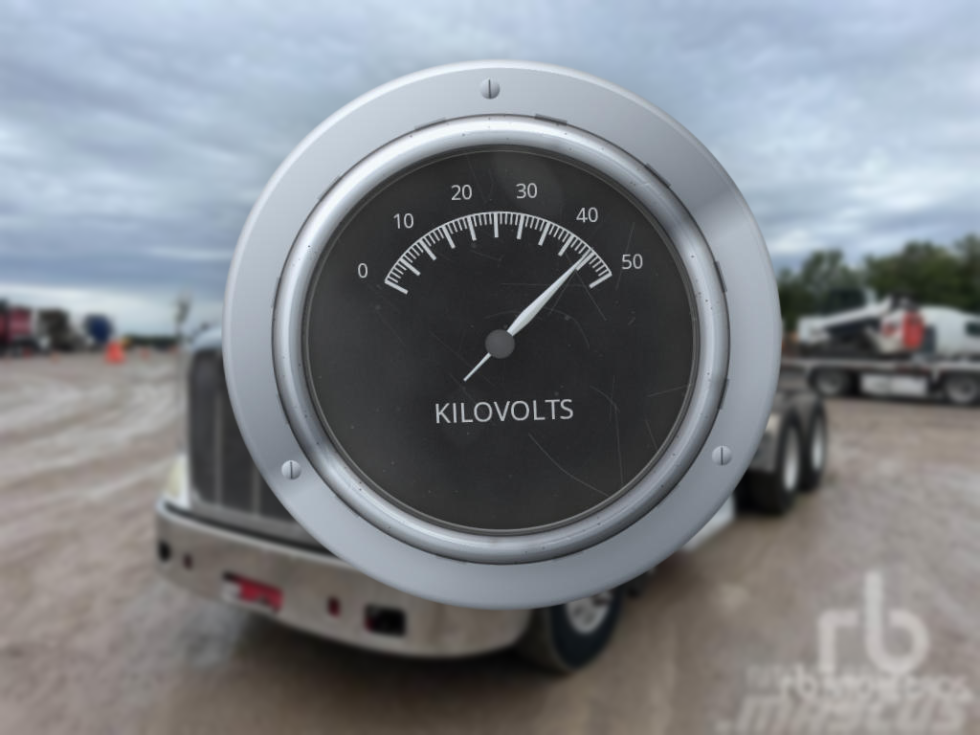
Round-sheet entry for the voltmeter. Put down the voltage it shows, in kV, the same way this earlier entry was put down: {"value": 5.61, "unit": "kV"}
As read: {"value": 44, "unit": "kV"}
